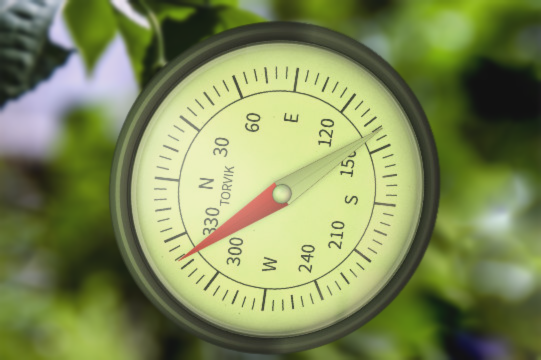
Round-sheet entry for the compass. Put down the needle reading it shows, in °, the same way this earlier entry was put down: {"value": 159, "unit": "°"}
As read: {"value": 320, "unit": "°"}
